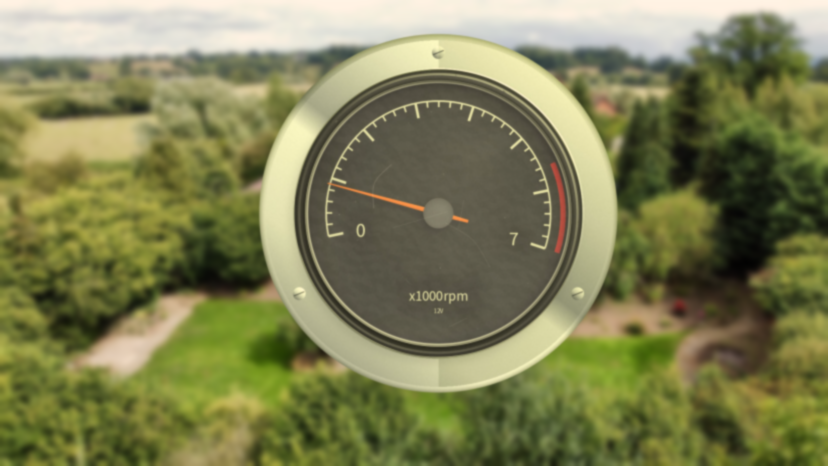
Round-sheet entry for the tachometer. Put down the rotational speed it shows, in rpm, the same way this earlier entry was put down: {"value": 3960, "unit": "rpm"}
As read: {"value": 900, "unit": "rpm"}
